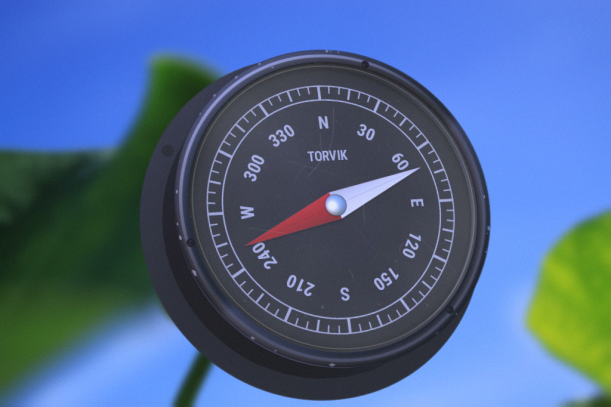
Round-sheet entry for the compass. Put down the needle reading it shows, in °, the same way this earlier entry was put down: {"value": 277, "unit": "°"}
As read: {"value": 250, "unit": "°"}
